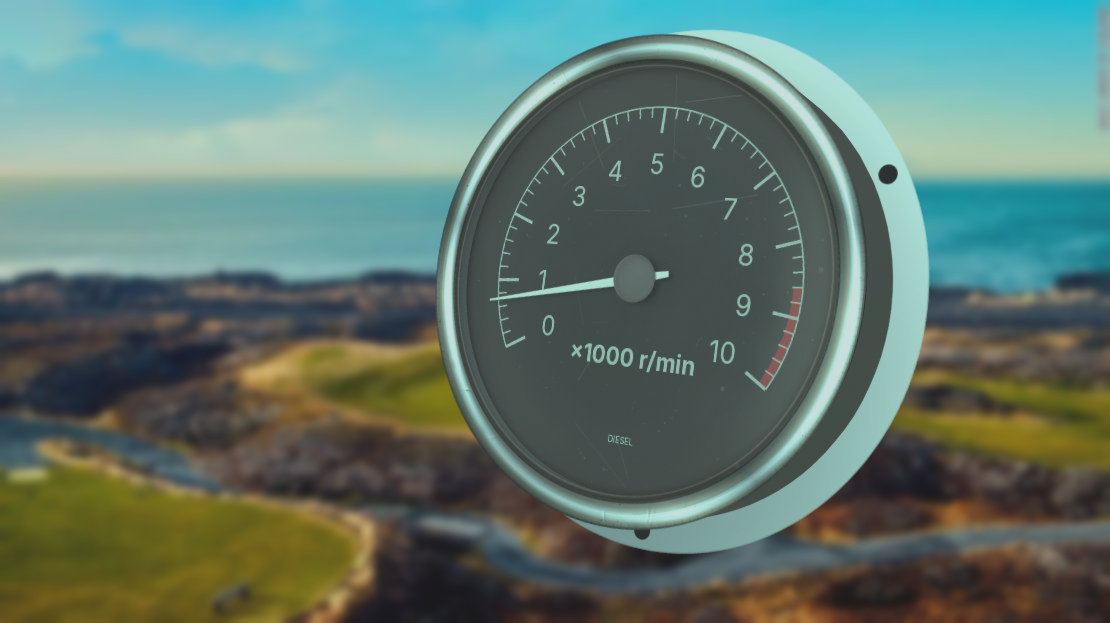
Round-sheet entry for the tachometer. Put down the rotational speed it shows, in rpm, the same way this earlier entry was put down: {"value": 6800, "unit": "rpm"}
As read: {"value": 700, "unit": "rpm"}
